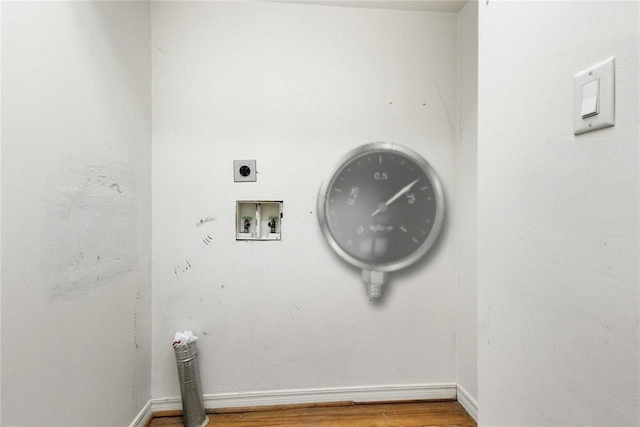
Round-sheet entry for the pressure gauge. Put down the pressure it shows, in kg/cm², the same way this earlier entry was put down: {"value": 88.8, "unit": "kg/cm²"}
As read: {"value": 0.7, "unit": "kg/cm²"}
